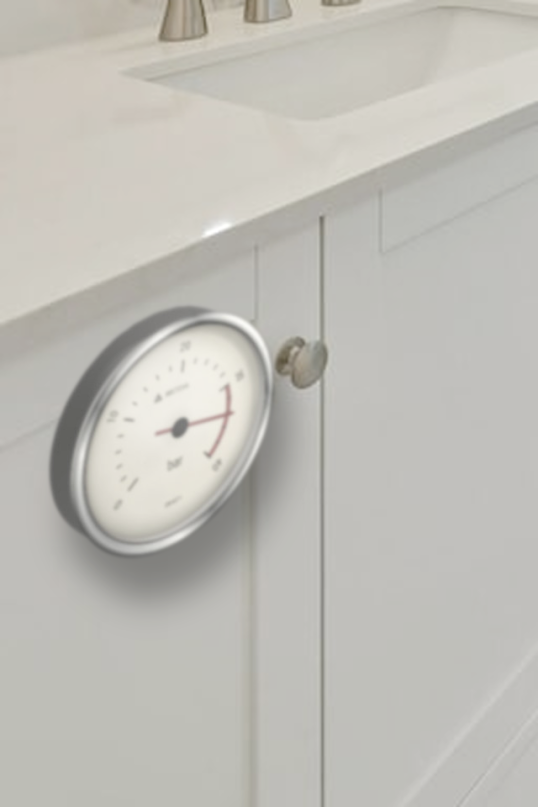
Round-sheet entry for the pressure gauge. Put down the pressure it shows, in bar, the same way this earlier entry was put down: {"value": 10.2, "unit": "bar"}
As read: {"value": 34, "unit": "bar"}
